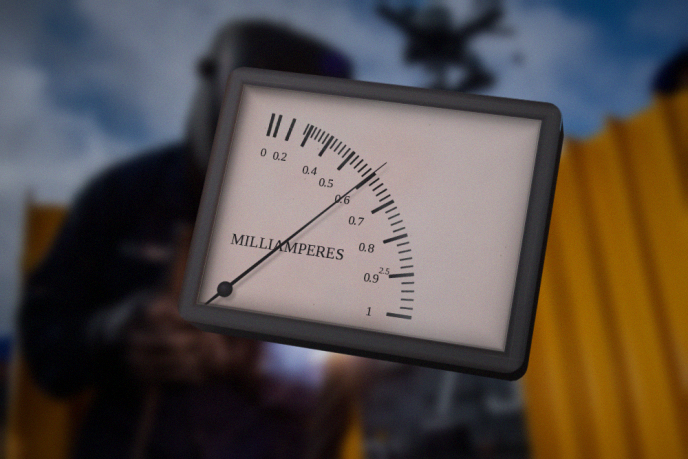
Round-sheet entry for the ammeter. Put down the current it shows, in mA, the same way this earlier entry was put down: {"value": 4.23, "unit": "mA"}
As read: {"value": 0.6, "unit": "mA"}
